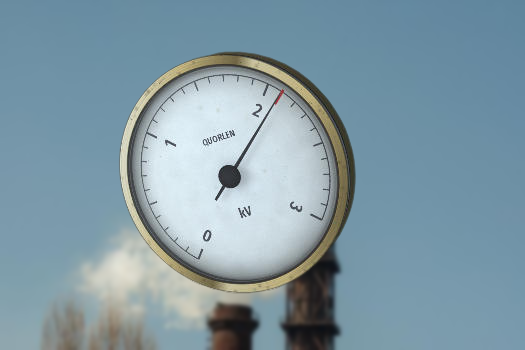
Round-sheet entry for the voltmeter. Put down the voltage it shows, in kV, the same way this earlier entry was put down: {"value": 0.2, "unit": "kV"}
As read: {"value": 2.1, "unit": "kV"}
